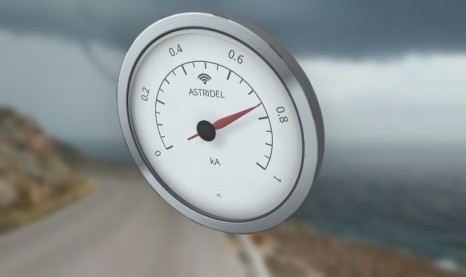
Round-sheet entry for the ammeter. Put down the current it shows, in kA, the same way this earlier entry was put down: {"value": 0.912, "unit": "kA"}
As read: {"value": 0.75, "unit": "kA"}
